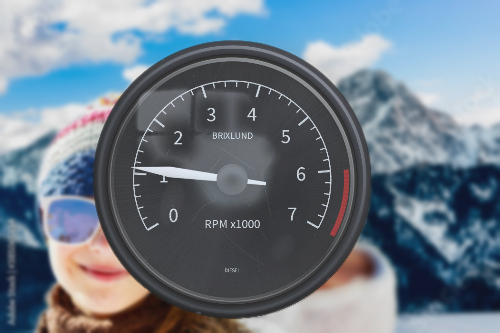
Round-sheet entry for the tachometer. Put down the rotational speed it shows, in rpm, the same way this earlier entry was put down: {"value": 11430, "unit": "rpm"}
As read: {"value": 1100, "unit": "rpm"}
